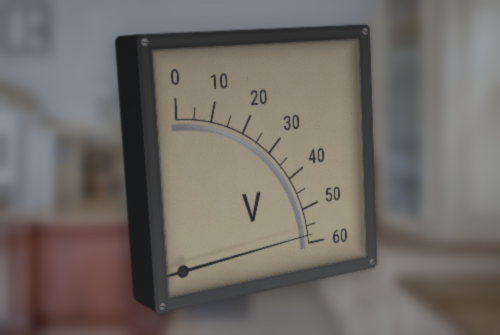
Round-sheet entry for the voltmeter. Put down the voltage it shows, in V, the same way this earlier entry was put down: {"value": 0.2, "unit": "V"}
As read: {"value": 57.5, "unit": "V"}
